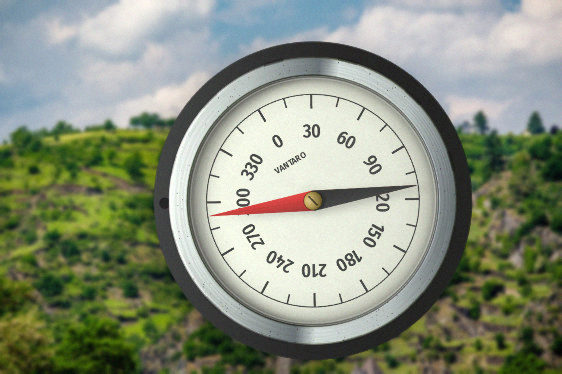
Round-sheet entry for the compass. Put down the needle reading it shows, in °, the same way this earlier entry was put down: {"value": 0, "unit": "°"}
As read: {"value": 292.5, "unit": "°"}
